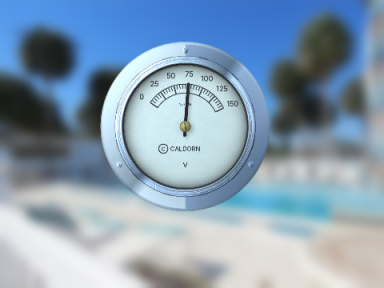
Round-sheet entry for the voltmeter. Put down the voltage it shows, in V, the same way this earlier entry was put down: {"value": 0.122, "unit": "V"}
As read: {"value": 75, "unit": "V"}
